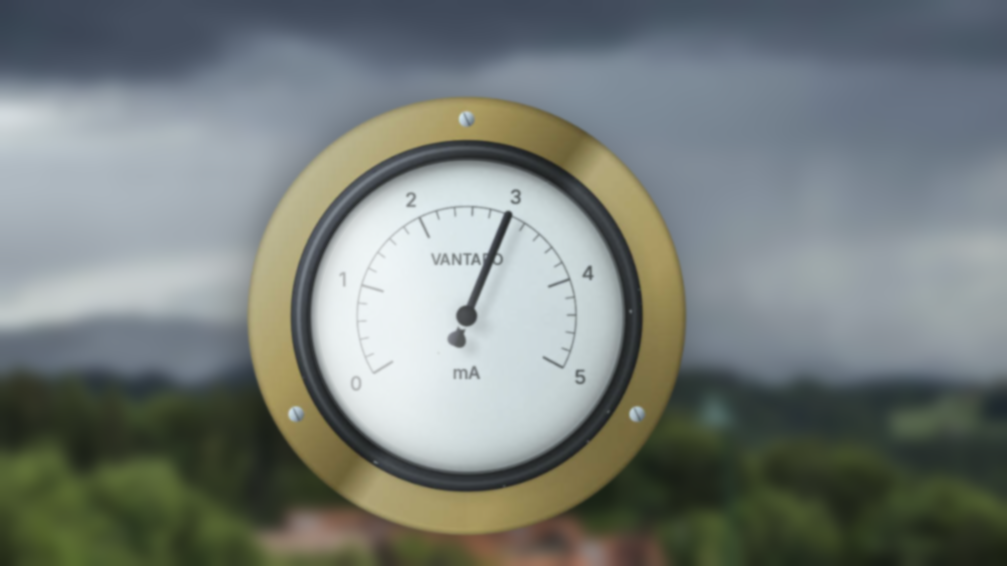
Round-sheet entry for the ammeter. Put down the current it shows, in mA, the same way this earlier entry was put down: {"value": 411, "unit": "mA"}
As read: {"value": 3, "unit": "mA"}
